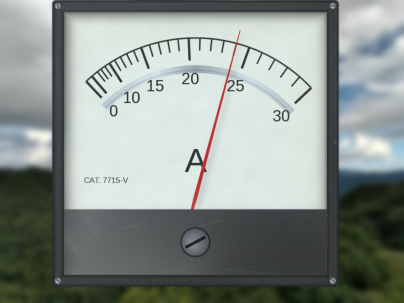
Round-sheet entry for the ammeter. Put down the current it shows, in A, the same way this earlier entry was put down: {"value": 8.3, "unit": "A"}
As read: {"value": 24, "unit": "A"}
